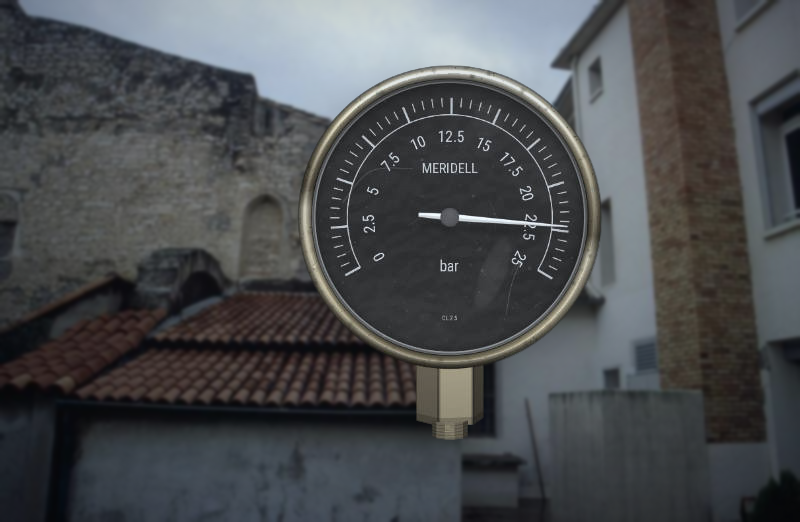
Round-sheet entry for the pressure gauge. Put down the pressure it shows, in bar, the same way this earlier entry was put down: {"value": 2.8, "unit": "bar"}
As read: {"value": 22.25, "unit": "bar"}
